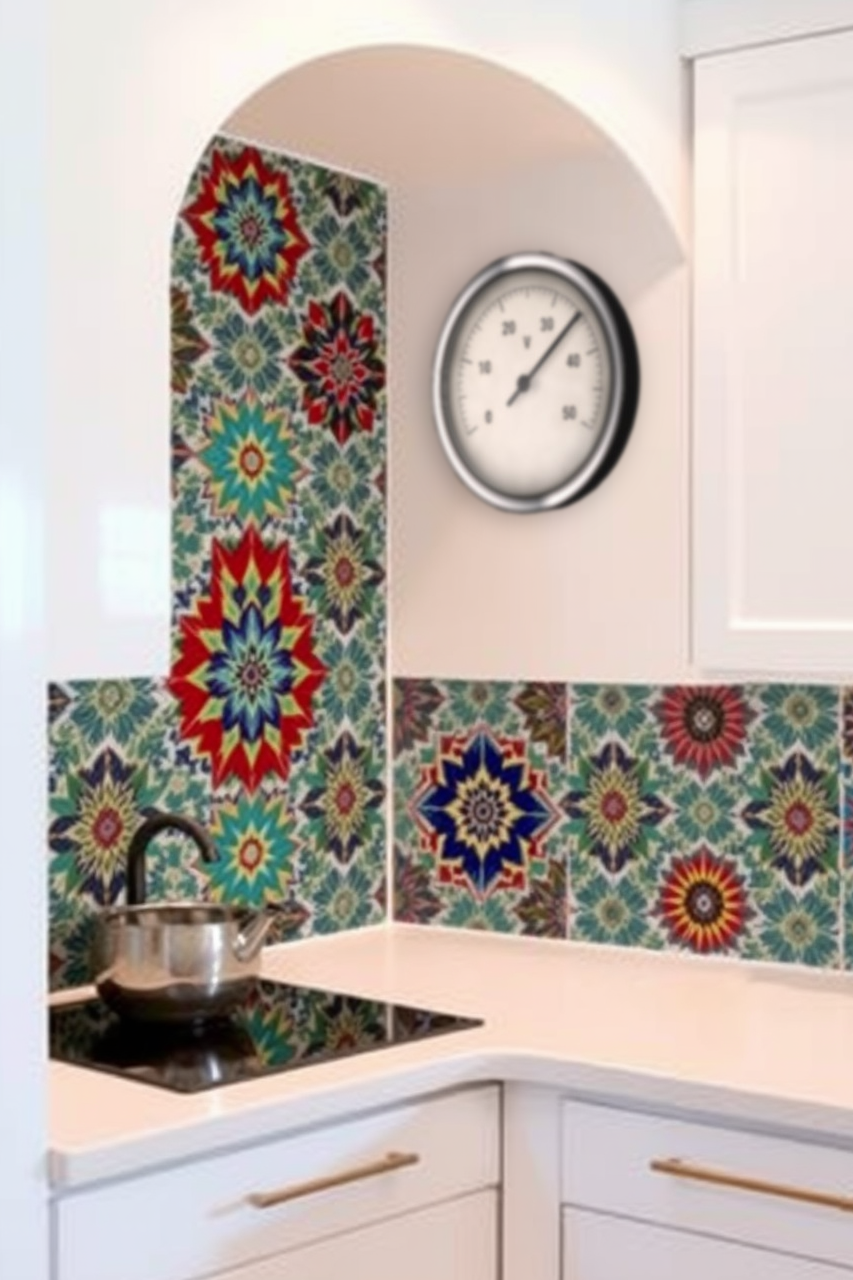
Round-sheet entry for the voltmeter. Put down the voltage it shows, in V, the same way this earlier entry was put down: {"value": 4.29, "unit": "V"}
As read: {"value": 35, "unit": "V"}
